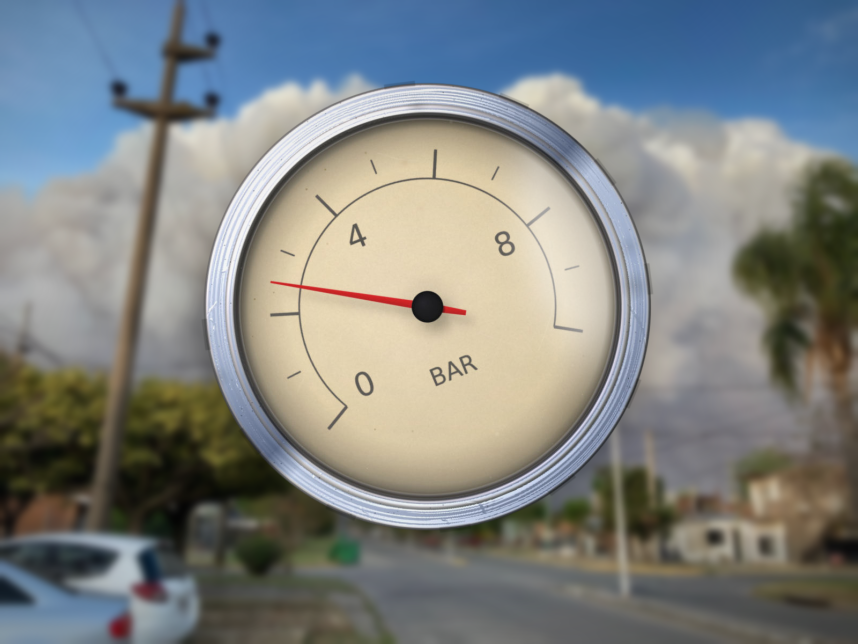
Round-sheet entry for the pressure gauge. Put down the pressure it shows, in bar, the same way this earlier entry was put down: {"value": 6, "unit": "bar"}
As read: {"value": 2.5, "unit": "bar"}
